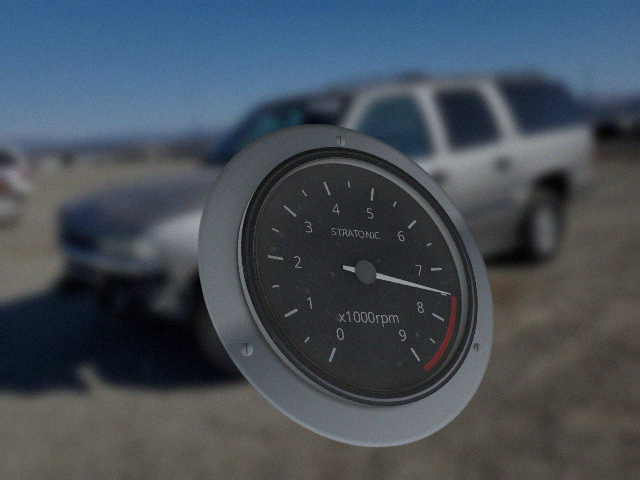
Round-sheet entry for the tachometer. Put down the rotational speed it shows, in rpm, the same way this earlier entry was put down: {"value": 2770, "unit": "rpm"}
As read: {"value": 7500, "unit": "rpm"}
